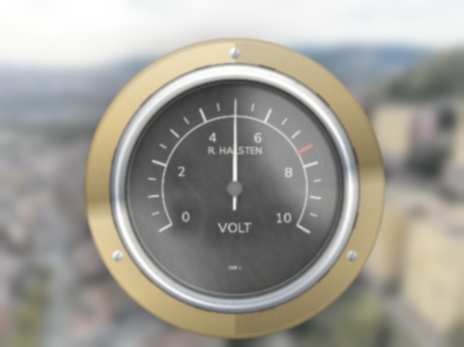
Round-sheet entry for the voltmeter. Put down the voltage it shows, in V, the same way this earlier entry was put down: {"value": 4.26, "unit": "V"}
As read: {"value": 5, "unit": "V"}
